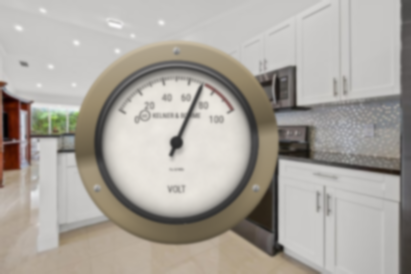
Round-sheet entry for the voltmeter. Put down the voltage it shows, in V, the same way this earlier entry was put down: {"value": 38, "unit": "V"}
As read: {"value": 70, "unit": "V"}
